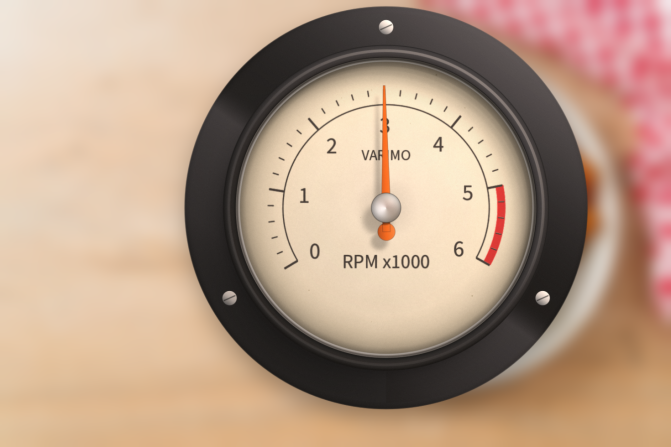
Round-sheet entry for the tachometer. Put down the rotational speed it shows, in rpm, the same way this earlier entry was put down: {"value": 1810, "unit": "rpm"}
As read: {"value": 3000, "unit": "rpm"}
